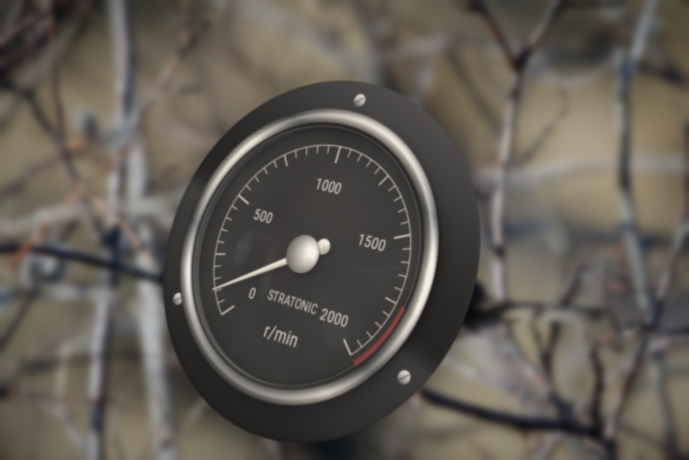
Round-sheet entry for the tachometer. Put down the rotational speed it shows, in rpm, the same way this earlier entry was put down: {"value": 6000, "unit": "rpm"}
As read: {"value": 100, "unit": "rpm"}
